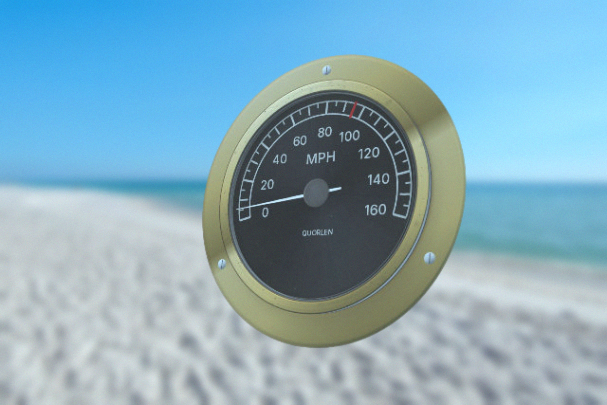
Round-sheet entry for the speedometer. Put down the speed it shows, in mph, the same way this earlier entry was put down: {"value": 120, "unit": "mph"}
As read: {"value": 5, "unit": "mph"}
